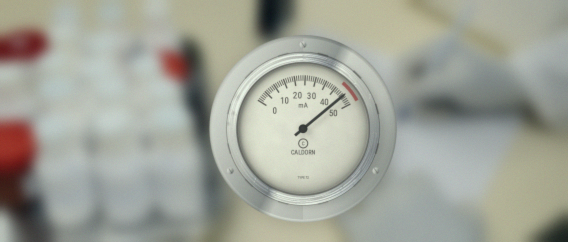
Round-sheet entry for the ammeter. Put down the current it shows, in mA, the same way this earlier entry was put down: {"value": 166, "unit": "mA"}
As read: {"value": 45, "unit": "mA"}
